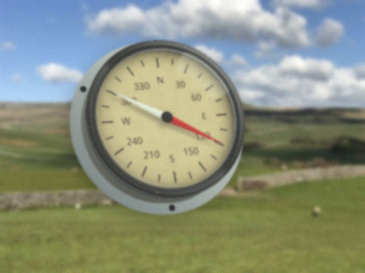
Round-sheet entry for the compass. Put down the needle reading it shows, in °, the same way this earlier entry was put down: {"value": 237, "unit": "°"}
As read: {"value": 120, "unit": "°"}
